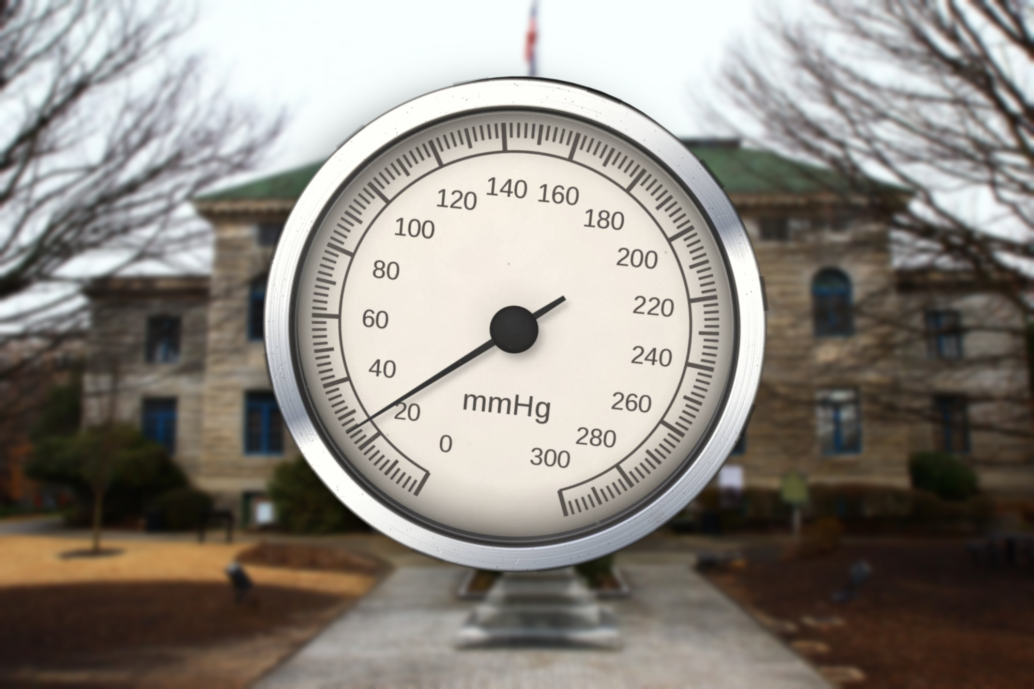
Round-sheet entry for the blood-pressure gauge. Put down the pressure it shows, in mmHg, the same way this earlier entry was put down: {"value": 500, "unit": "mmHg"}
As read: {"value": 26, "unit": "mmHg"}
